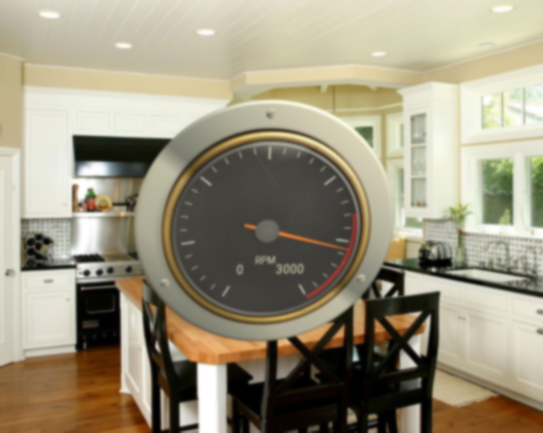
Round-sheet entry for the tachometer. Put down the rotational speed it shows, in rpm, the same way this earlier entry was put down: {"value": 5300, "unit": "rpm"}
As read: {"value": 2550, "unit": "rpm"}
